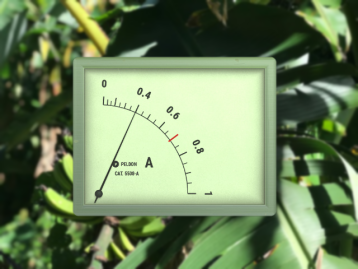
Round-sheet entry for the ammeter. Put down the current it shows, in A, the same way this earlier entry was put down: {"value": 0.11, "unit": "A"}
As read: {"value": 0.4, "unit": "A"}
